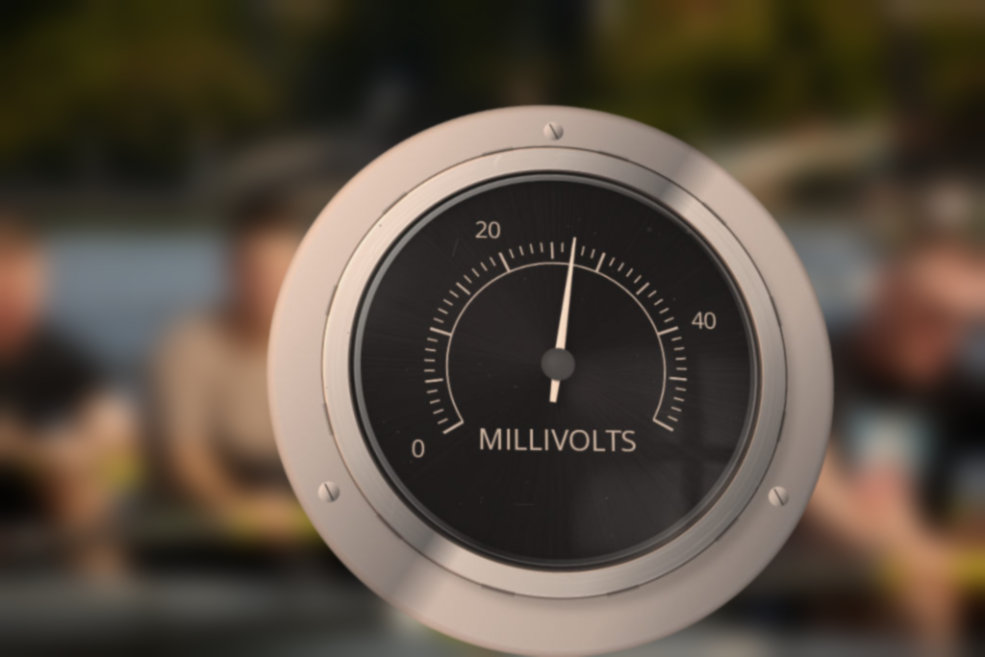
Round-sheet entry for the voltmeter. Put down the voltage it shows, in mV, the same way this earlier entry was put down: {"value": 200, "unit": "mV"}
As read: {"value": 27, "unit": "mV"}
